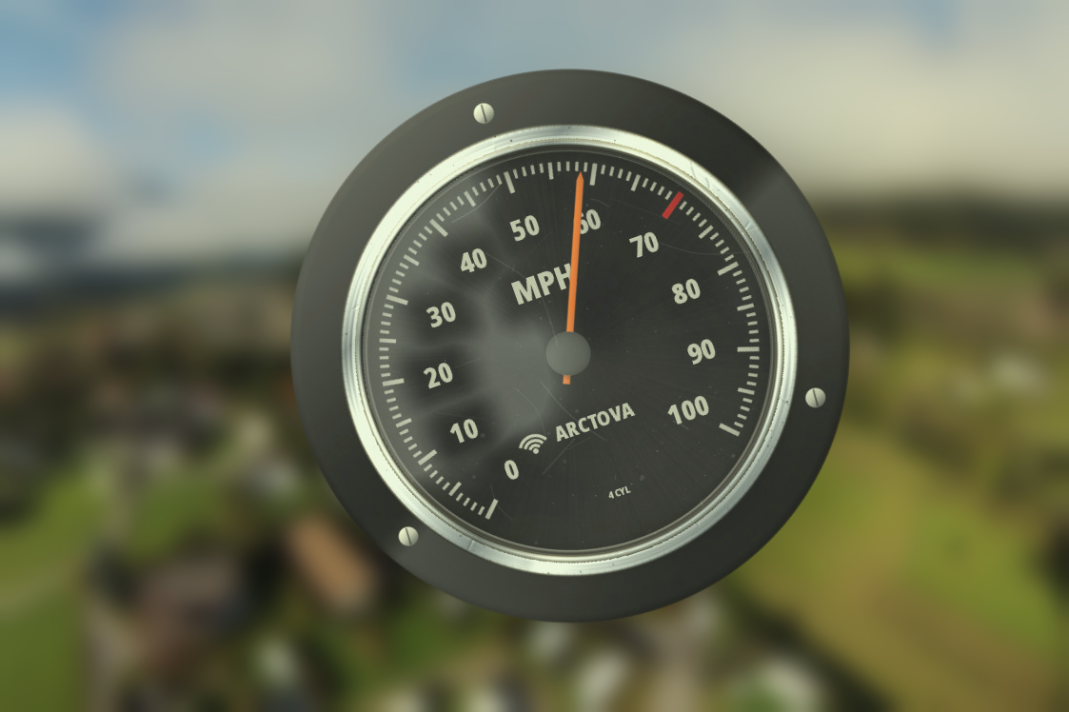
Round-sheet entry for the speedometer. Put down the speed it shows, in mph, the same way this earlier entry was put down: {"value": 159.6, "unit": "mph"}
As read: {"value": 58.5, "unit": "mph"}
